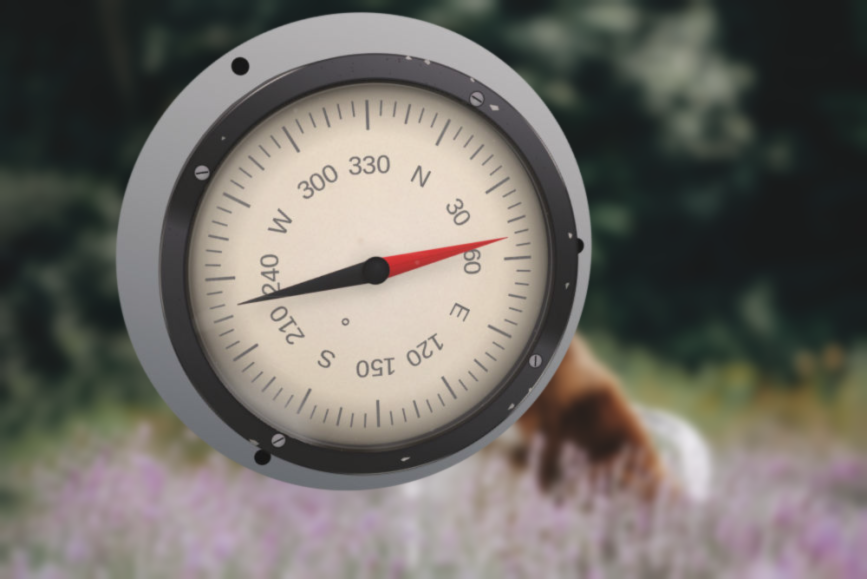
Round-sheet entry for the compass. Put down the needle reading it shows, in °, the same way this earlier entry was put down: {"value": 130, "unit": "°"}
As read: {"value": 50, "unit": "°"}
